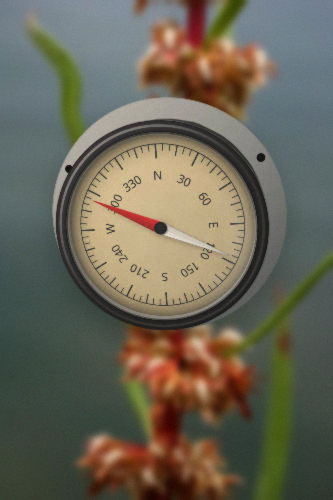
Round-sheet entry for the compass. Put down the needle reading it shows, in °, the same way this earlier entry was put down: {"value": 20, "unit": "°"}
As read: {"value": 295, "unit": "°"}
